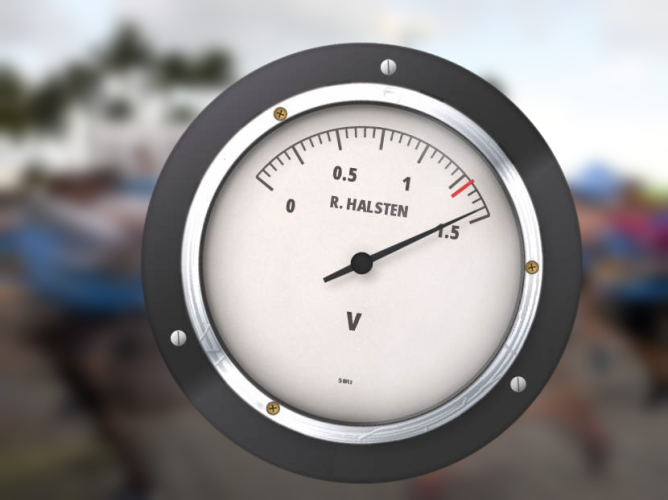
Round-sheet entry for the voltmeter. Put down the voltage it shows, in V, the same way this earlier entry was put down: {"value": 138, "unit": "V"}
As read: {"value": 1.45, "unit": "V"}
